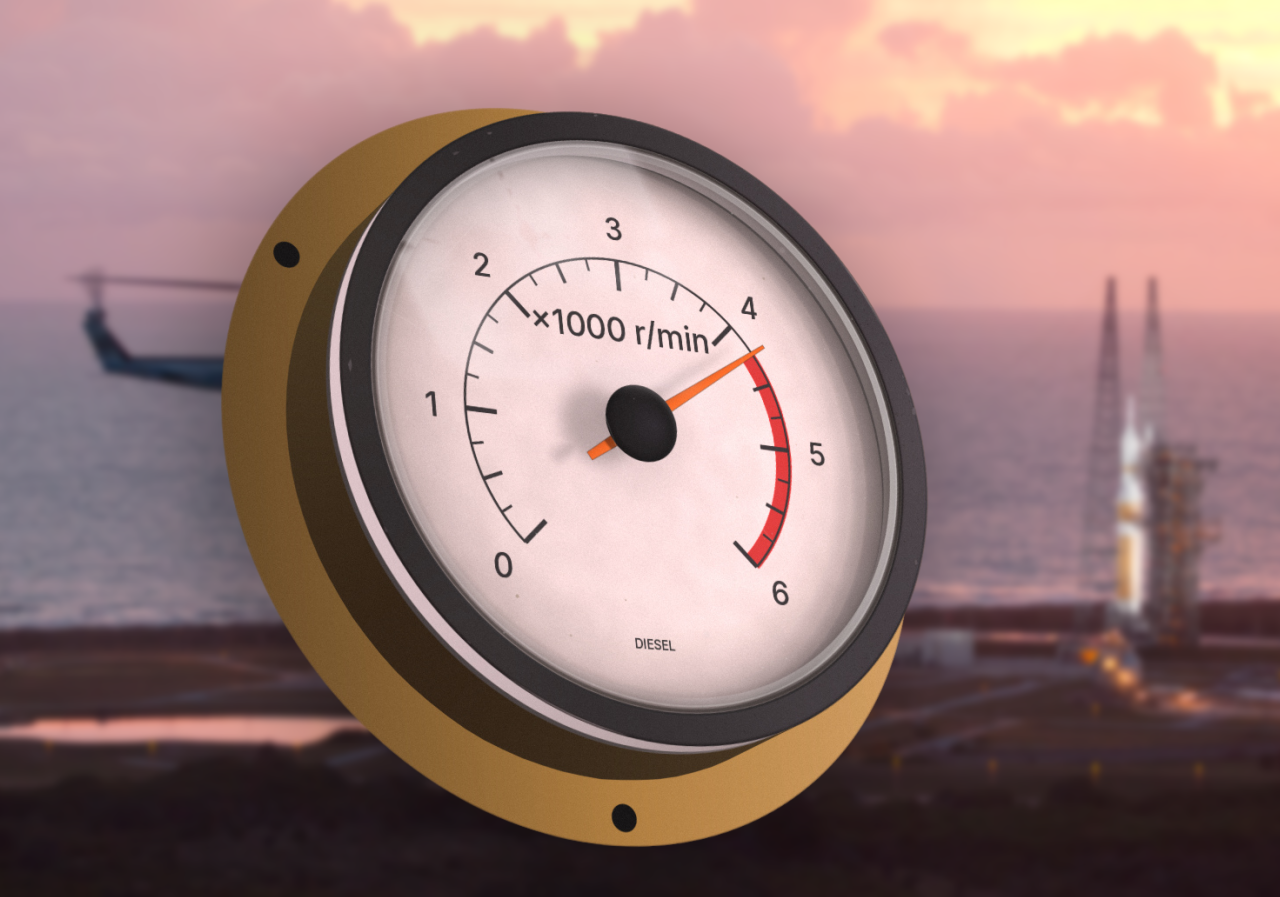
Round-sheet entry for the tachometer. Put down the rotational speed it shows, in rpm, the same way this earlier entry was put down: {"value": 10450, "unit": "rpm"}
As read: {"value": 4250, "unit": "rpm"}
